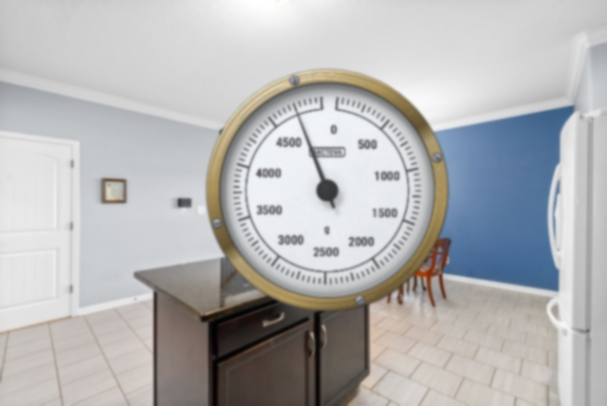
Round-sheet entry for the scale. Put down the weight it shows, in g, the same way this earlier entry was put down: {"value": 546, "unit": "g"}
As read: {"value": 4750, "unit": "g"}
